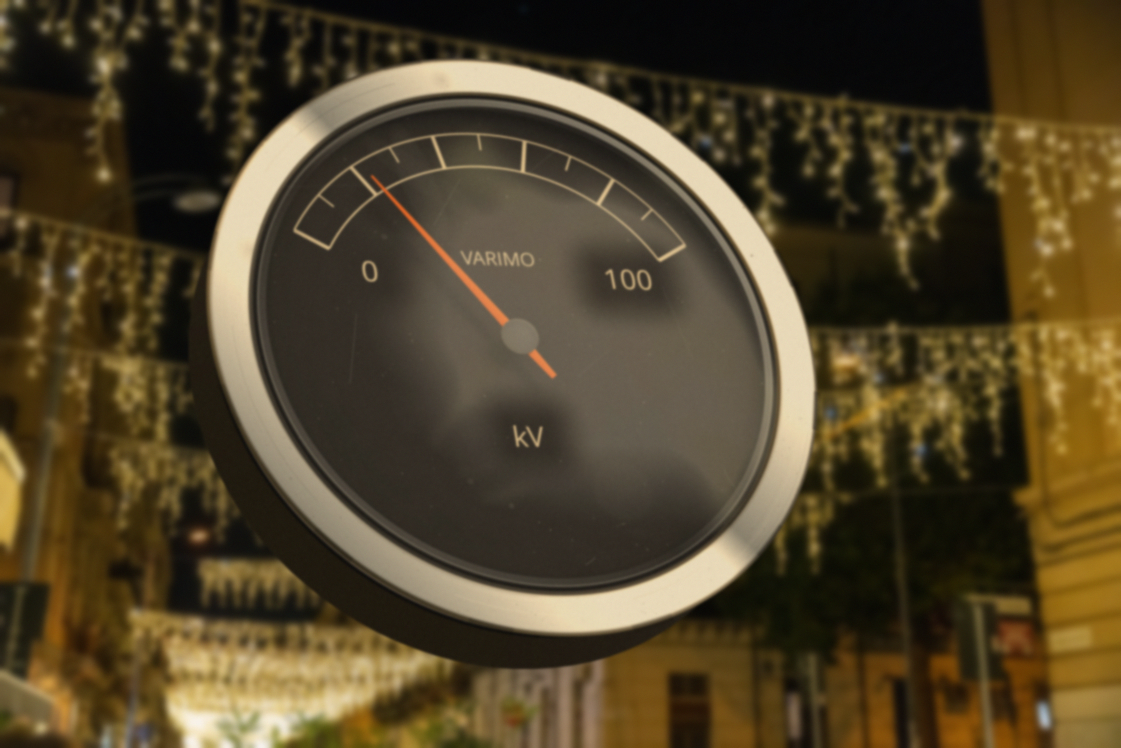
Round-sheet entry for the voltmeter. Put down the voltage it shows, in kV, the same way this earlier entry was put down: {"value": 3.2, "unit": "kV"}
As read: {"value": 20, "unit": "kV"}
